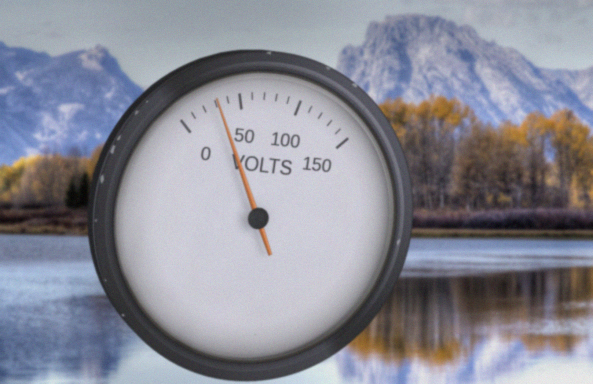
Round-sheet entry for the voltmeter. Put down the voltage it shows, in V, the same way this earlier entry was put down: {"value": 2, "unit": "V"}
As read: {"value": 30, "unit": "V"}
